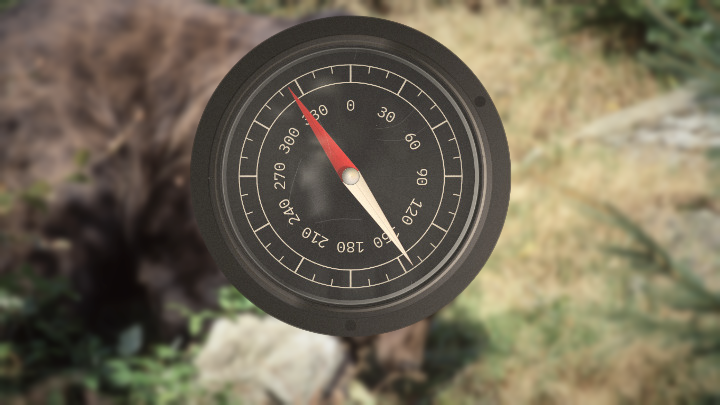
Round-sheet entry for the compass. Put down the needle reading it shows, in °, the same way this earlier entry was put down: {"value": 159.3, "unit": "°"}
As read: {"value": 325, "unit": "°"}
